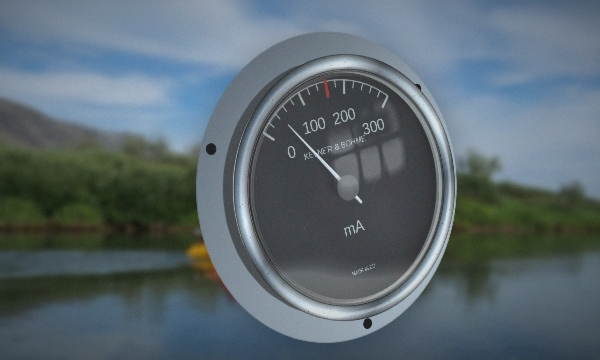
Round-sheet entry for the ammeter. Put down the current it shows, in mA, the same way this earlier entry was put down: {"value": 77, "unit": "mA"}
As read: {"value": 40, "unit": "mA"}
